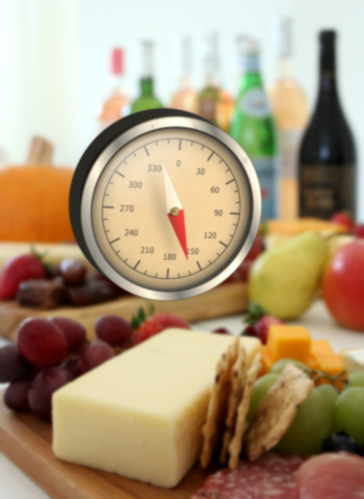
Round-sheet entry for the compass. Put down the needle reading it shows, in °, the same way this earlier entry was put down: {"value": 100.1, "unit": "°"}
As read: {"value": 160, "unit": "°"}
